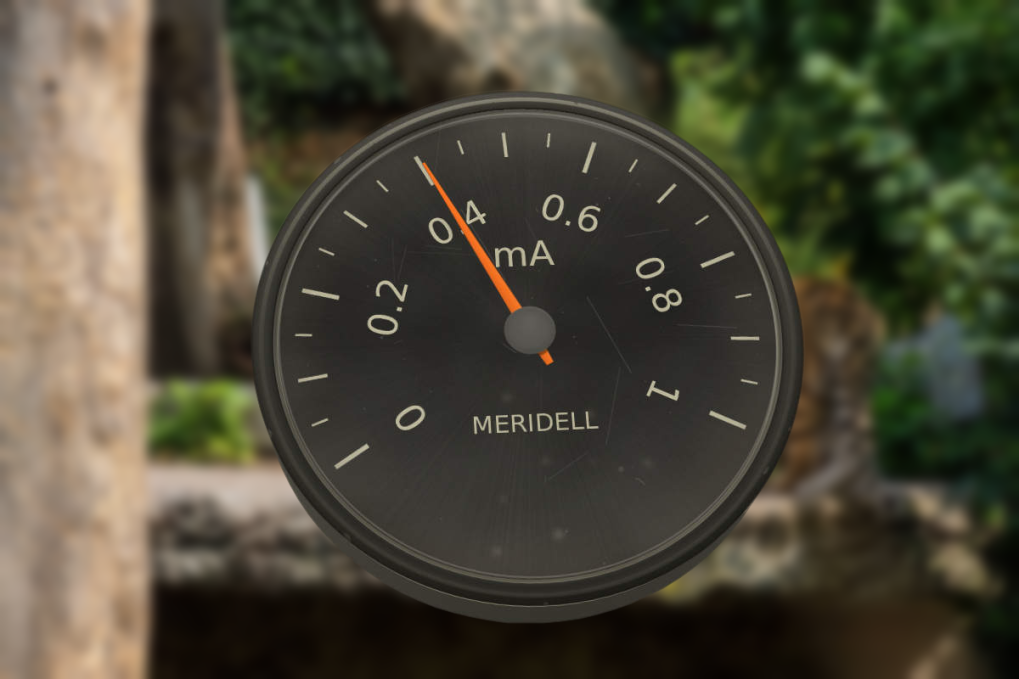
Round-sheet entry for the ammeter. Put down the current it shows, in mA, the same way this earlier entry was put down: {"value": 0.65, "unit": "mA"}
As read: {"value": 0.4, "unit": "mA"}
